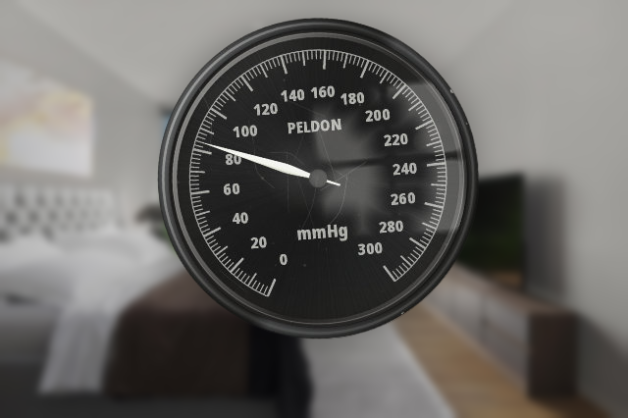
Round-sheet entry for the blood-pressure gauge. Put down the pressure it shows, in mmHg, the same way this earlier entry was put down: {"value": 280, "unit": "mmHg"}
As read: {"value": 84, "unit": "mmHg"}
